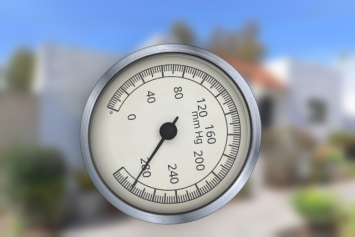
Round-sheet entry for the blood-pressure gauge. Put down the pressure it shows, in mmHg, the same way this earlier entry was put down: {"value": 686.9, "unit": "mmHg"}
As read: {"value": 280, "unit": "mmHg"}
